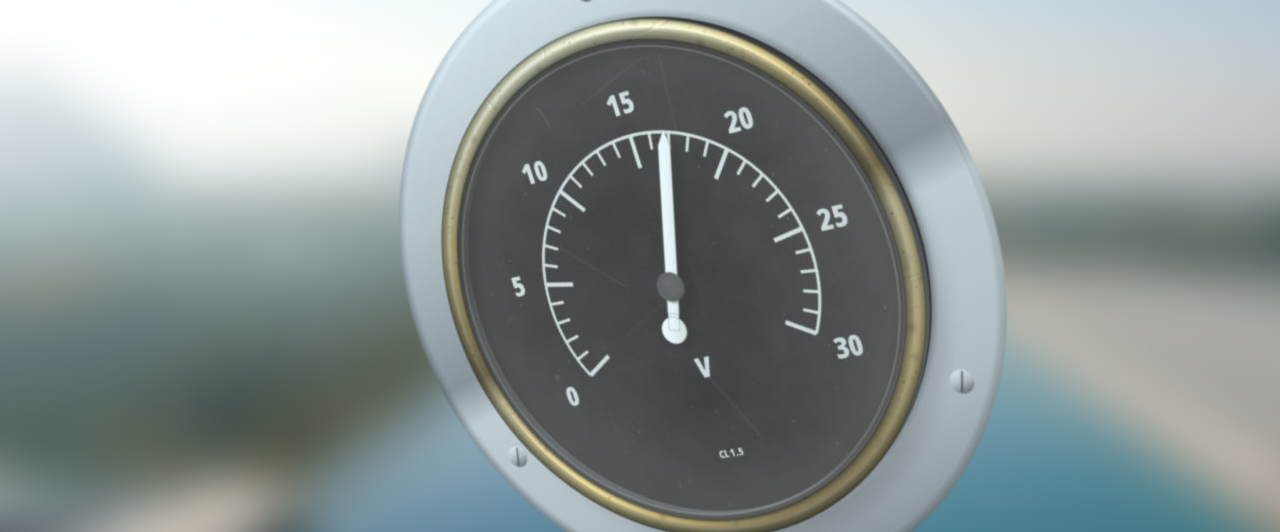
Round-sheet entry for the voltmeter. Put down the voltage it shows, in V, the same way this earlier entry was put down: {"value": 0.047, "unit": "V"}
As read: {"value": 17, "unit": "V"}
